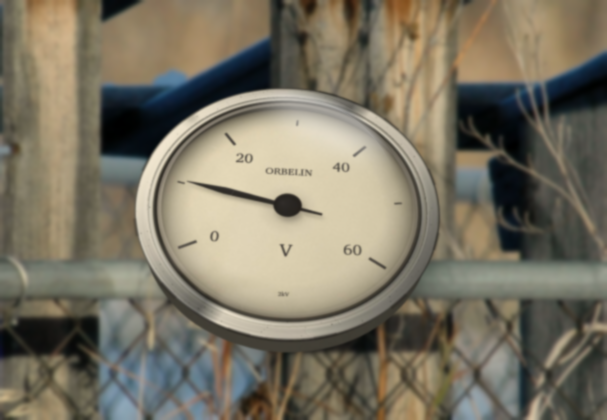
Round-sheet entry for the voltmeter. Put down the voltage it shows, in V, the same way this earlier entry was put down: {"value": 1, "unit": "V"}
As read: {"value": 10, "unit": "V"}
